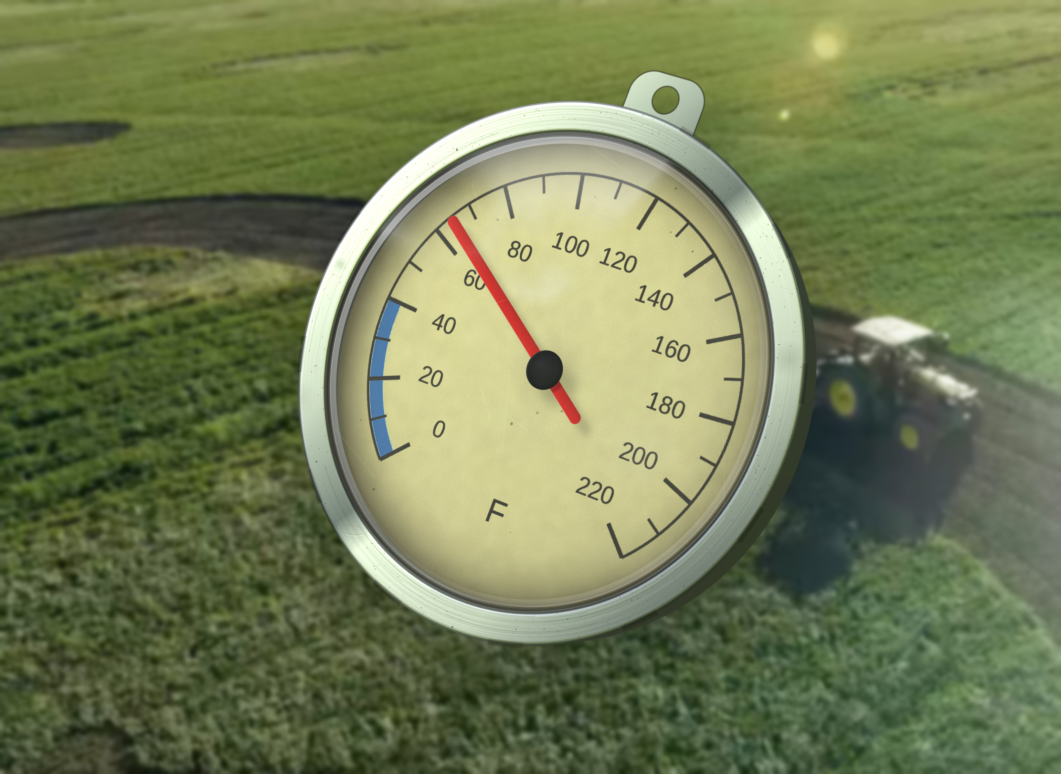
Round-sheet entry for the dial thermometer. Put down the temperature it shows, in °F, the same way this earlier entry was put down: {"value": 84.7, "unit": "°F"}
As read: {"value": 65, "unit": "°F"}
